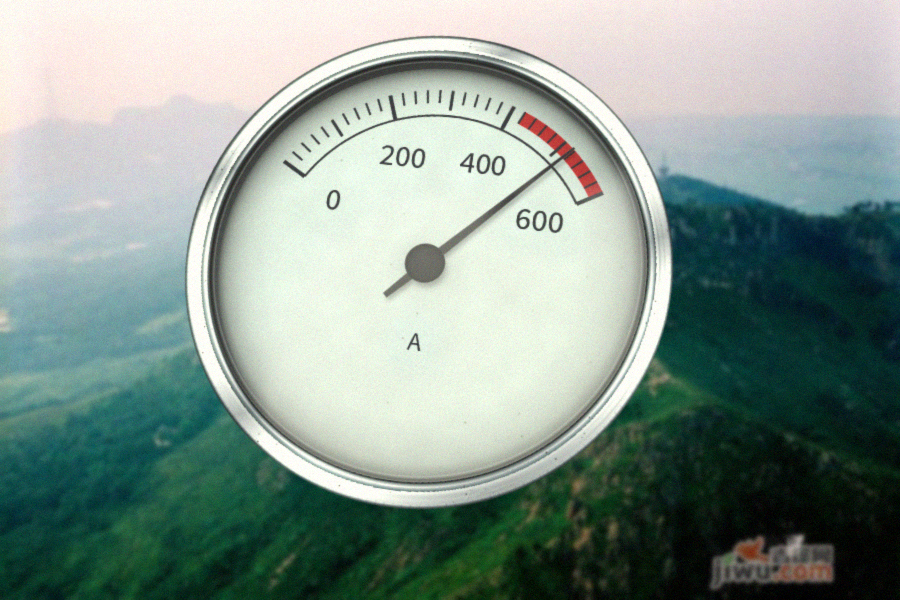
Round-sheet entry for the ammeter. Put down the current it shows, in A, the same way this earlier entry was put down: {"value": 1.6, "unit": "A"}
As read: {"value": 520, "unit": "A"}
